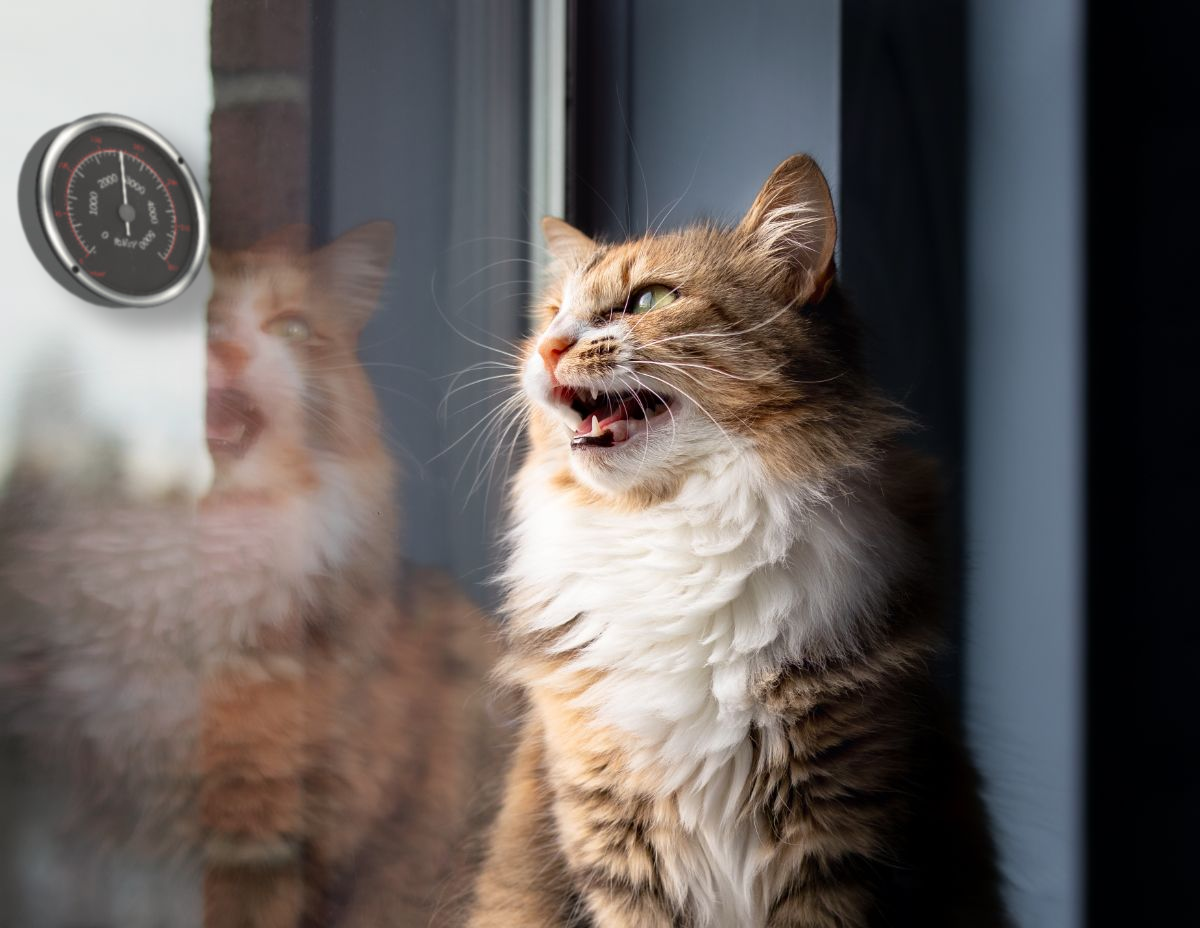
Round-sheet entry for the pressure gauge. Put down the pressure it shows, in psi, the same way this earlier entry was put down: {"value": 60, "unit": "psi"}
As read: {"value": 2500, "unit": "psi"}
